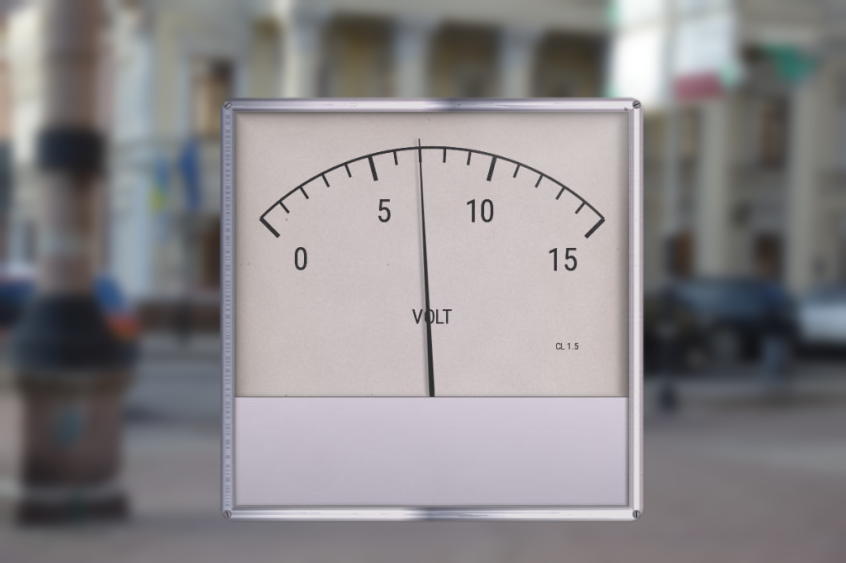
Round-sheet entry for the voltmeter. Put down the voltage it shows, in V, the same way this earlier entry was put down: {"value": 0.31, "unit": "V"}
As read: {"value": 7, "unit": "V"}
